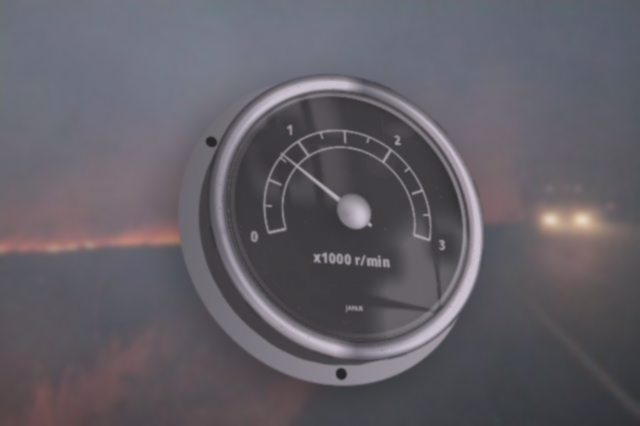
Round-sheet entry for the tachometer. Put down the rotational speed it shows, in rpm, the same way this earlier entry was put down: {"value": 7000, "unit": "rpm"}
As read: {"value": 750, "unit": "rpm"}
